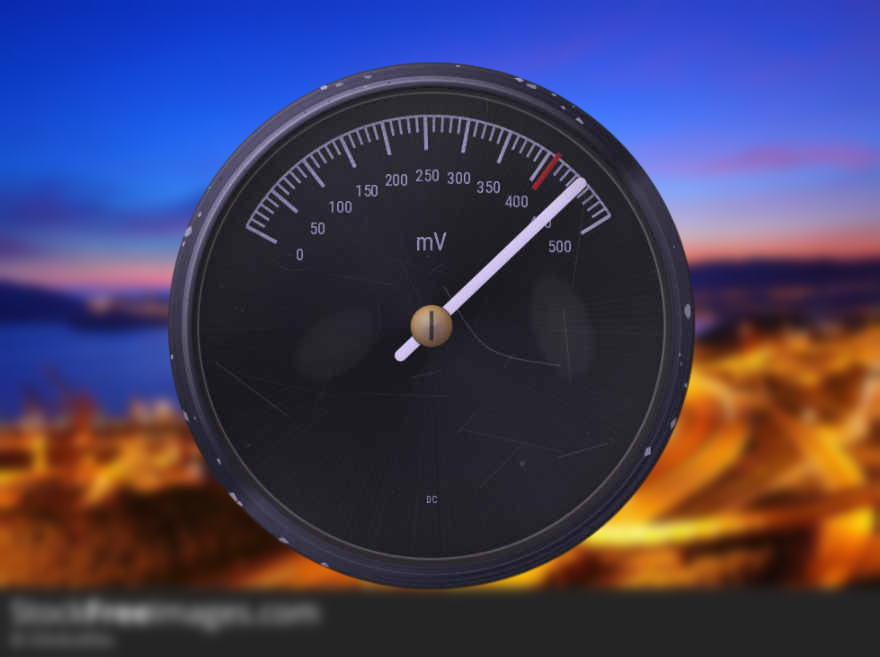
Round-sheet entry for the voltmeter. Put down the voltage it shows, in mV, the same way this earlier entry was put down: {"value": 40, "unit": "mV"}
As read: {"value": 450, "unit": "mV"}
